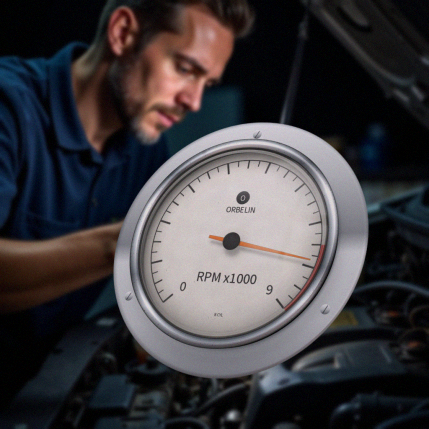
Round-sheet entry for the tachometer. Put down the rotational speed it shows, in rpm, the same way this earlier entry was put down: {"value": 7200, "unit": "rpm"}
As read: {"value": 7875, "unit": "rpm"}
